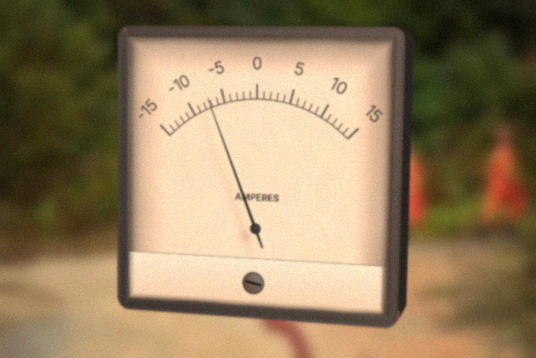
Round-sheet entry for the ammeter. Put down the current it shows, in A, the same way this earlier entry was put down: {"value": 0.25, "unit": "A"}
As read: {"value": -7, "unit": "A"}
